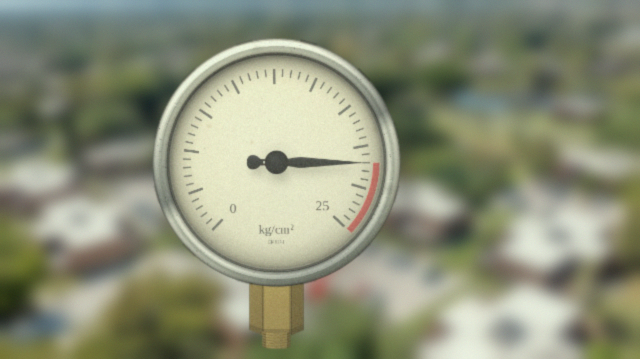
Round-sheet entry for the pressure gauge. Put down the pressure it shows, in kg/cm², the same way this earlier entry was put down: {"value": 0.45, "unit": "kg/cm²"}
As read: {"value": 21, "unit": "kg/cm²"}
